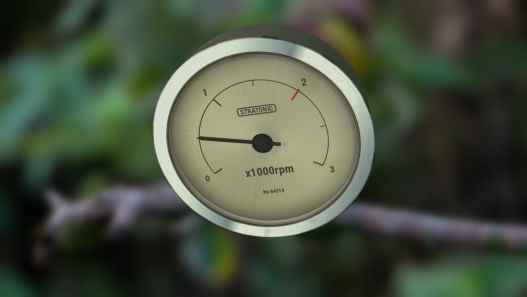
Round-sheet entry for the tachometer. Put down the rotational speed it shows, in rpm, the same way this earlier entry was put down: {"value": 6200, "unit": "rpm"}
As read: {"value": 500, "unit": "rpm"}
